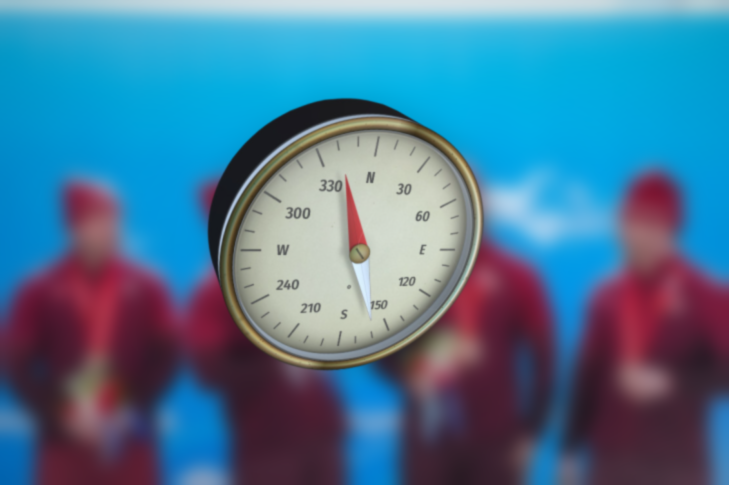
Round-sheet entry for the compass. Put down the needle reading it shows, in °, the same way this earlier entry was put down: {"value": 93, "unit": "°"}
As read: {"value": 340, "unit": "°"}
